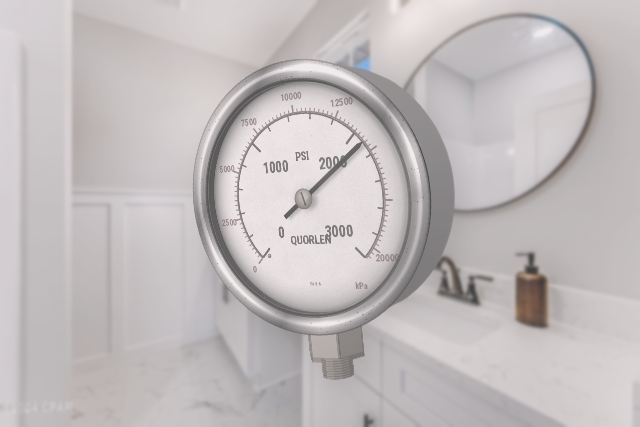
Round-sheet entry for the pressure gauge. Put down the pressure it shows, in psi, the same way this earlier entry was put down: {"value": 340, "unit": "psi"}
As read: {"value": 2100, "unit": "psi"}
